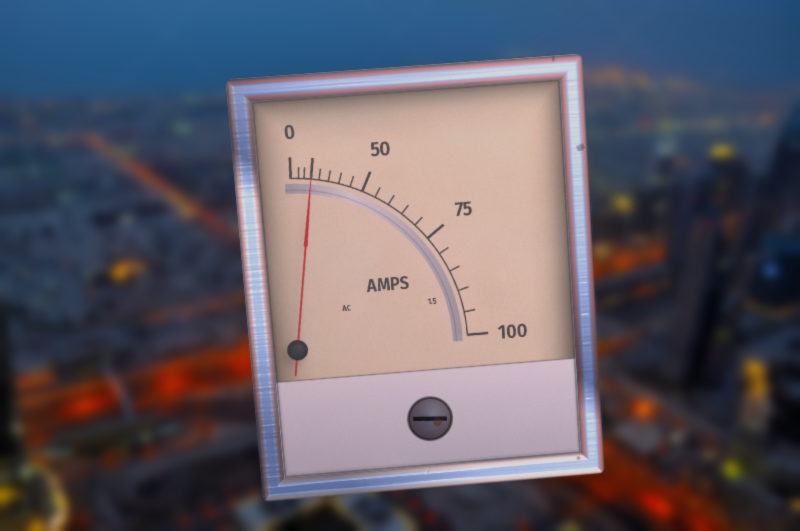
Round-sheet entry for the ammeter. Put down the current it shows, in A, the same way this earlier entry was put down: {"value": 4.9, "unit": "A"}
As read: {"value": 25, "unit": "A"}
